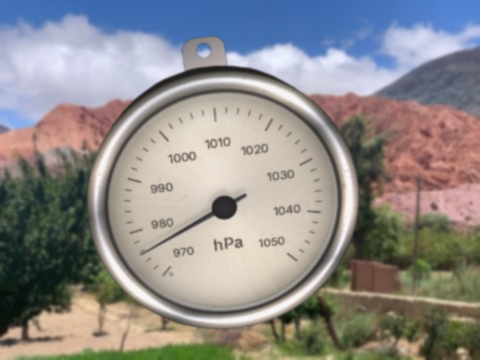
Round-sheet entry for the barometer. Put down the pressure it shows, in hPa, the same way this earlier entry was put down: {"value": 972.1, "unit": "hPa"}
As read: {"value": 976, "unit": "hPa"}
